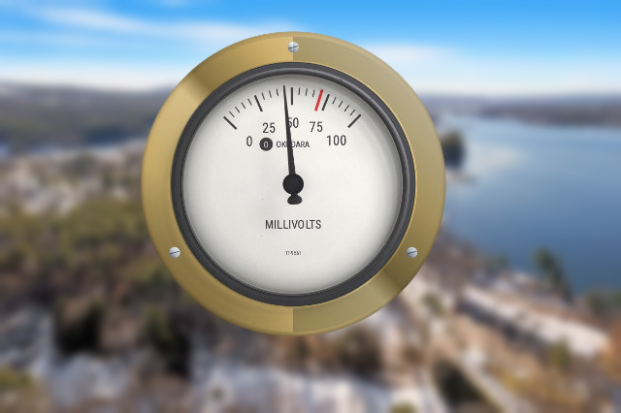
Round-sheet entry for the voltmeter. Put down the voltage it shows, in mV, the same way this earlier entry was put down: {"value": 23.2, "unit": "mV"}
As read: {"value": 45, "unit": "mV"}
